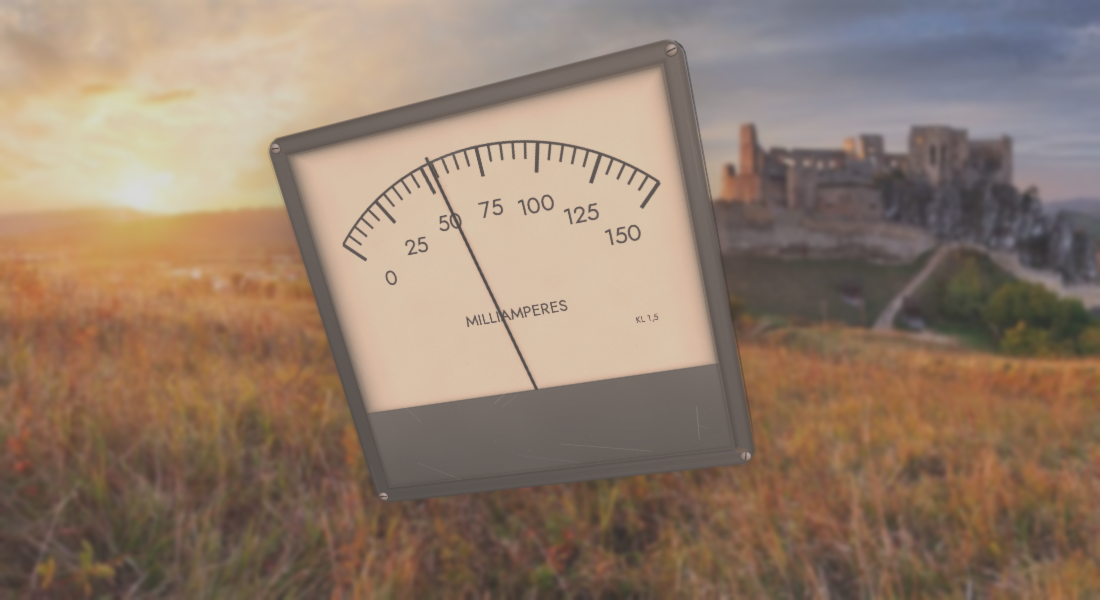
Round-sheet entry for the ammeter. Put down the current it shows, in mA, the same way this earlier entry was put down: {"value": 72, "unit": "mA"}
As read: {"value": 55, "unit": "mA"}
